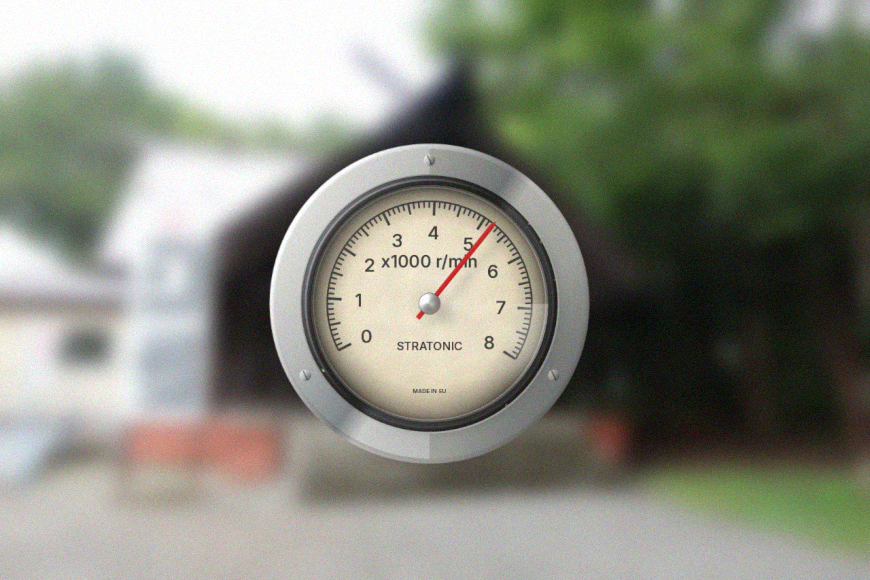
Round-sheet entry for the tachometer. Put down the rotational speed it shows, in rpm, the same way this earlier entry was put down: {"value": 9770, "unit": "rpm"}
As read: {"value": 5200, "unit": "rpm"}
